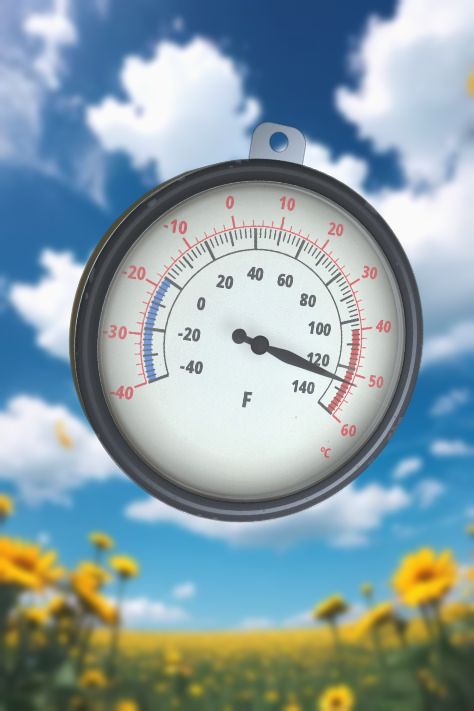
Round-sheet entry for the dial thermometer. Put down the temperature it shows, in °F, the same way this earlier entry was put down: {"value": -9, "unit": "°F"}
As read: {"value": 126, "unit": "°F"}
